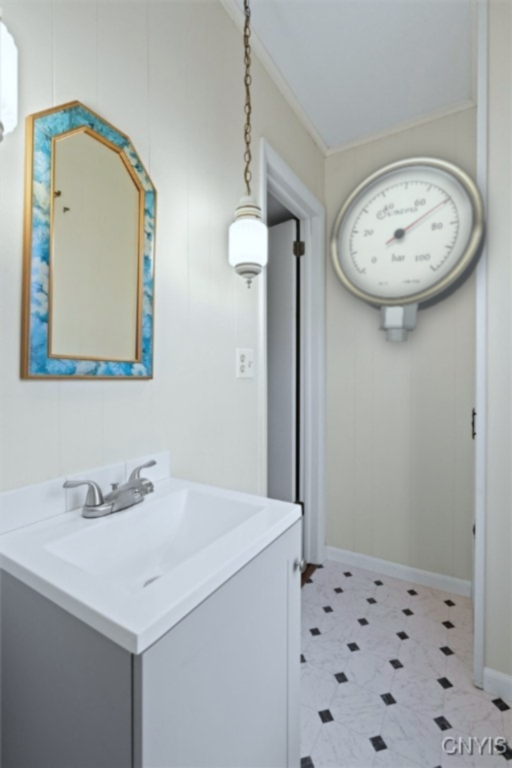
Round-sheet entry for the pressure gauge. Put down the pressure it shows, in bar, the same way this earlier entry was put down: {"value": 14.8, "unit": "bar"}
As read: {"value": 70, "unit": "bar"}
